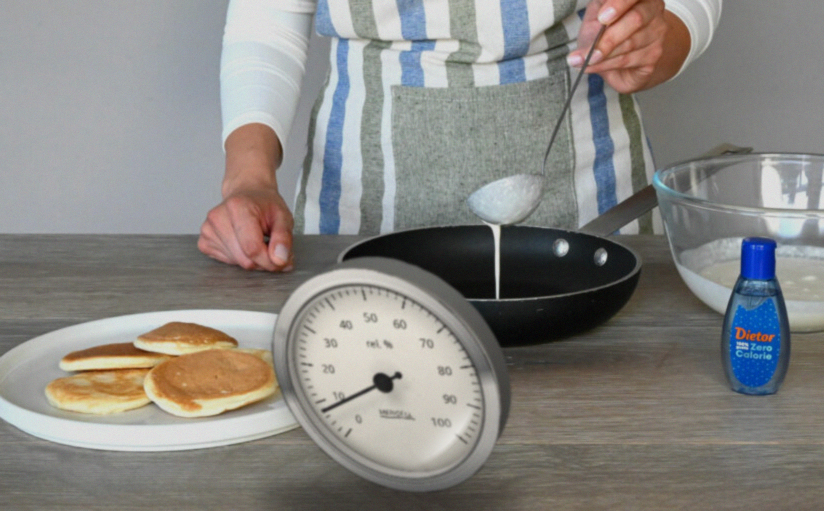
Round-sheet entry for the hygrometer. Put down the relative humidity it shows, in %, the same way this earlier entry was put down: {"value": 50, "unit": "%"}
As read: {"value": 8, "unit": "%"}
